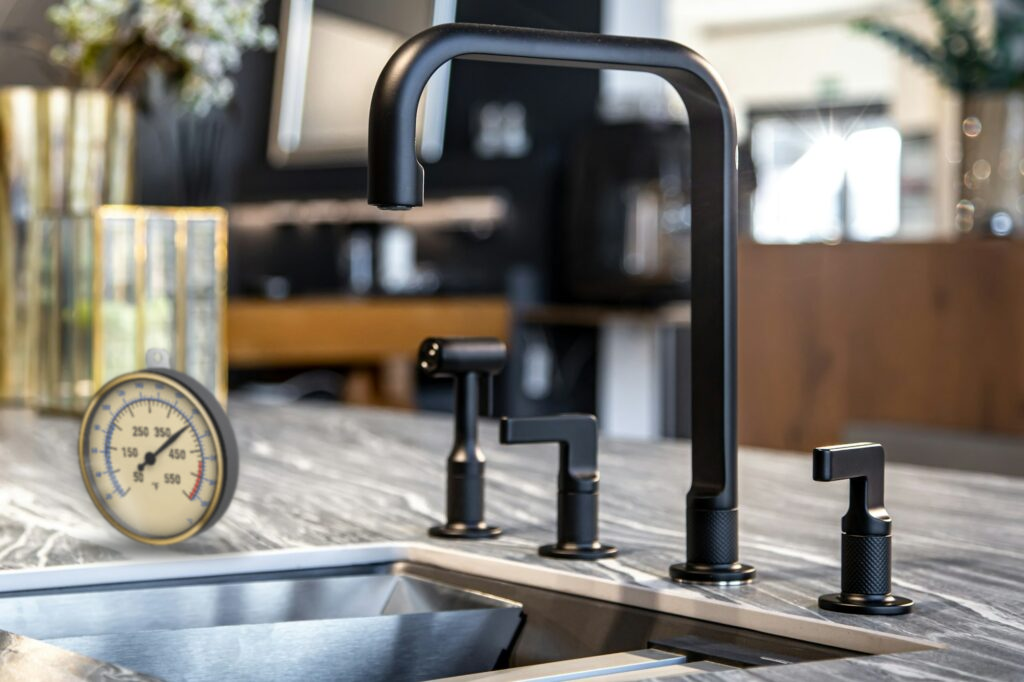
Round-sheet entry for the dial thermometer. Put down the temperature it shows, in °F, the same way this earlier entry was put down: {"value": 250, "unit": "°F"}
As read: {"value": 400, "unit": "°F"}
